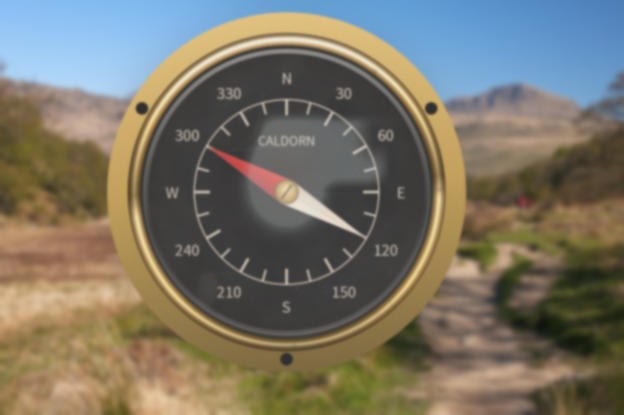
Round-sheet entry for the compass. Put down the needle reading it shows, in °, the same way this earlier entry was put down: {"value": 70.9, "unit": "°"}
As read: {"value": 300, "unit": "°"}
